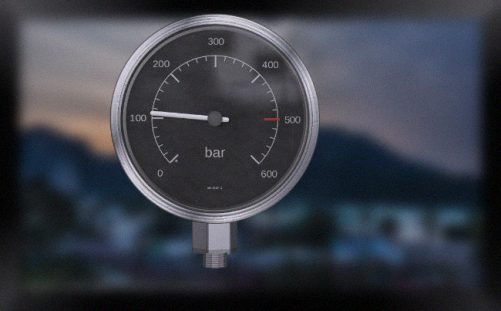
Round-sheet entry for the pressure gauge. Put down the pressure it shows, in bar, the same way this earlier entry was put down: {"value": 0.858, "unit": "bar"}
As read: {"value": 110, "unit": "bar"}
